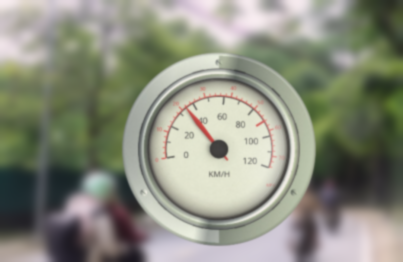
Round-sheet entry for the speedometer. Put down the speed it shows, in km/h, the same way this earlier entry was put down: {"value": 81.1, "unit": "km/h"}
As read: {"value": 35, "unit": "km/h"}
